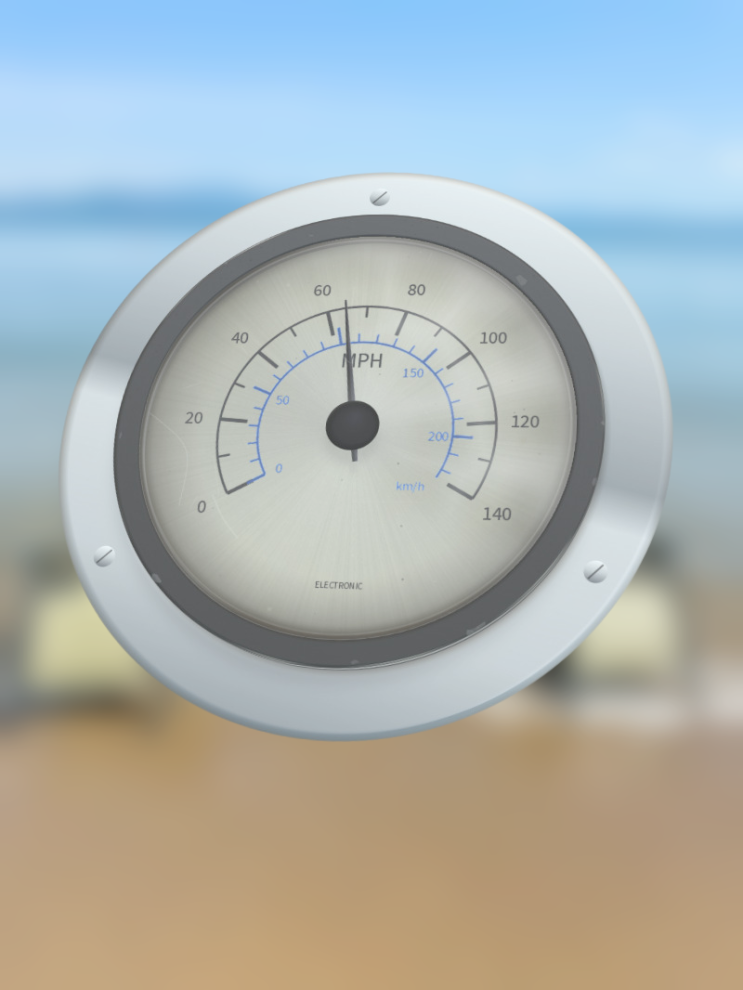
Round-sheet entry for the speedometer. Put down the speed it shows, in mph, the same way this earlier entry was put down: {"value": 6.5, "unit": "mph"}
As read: {"value": 65, "unit": "mph"}
